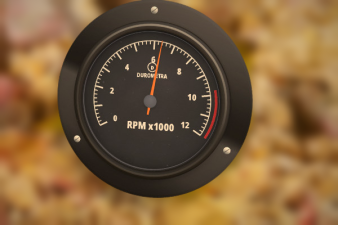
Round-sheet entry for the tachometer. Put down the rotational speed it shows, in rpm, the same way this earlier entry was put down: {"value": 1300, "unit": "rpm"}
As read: {"value": 6400, "unit": "rpm"}
